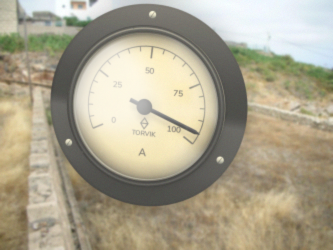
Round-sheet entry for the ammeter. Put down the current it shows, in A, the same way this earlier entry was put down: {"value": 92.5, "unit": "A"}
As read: {"value": 95, "unit": "A"}
